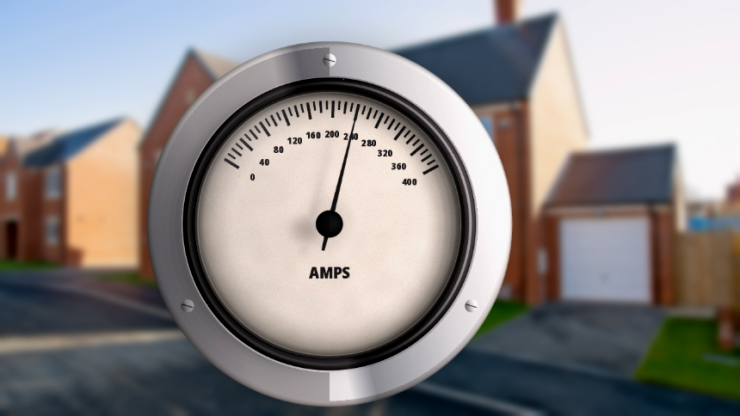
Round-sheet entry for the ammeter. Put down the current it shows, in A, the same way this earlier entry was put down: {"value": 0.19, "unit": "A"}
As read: {"value": 240, "unit": "A"}
